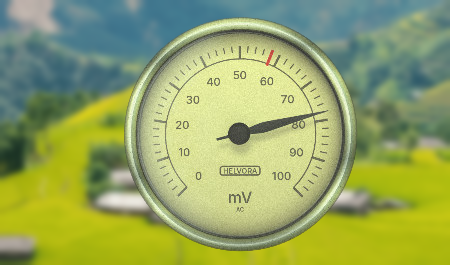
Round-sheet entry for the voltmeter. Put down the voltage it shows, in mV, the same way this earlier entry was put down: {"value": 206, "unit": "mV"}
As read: {"value": 78, "unit": "mV"}
